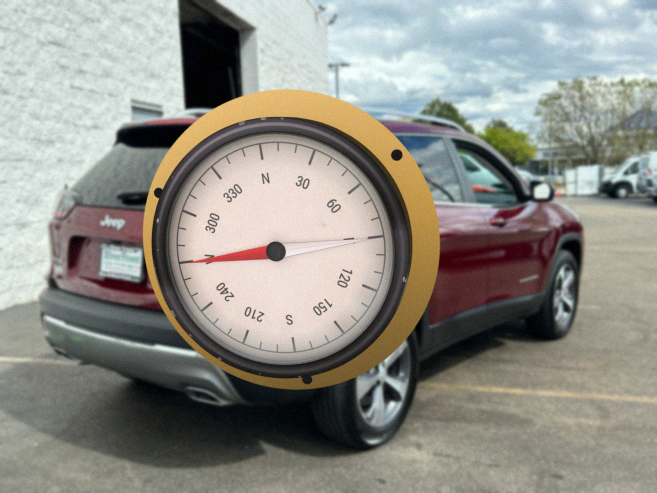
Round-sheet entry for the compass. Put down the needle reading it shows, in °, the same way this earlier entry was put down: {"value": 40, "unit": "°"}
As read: {"value": 270, "unit": "°"}
